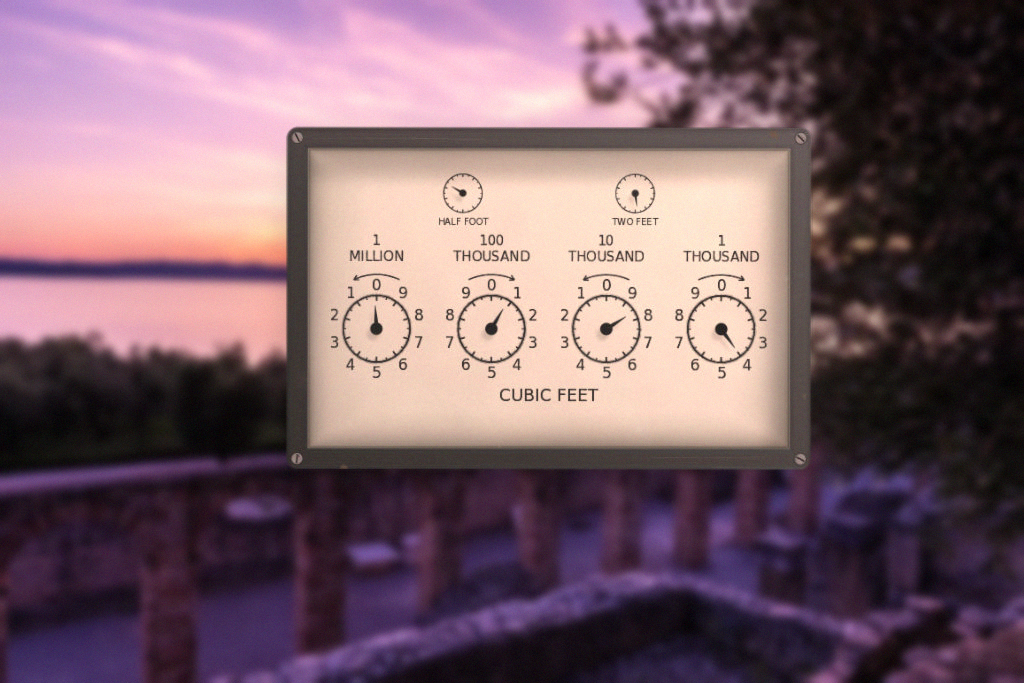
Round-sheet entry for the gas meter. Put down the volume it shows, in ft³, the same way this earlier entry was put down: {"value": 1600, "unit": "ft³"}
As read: {"value": 8400, "unit": "ft³"}
